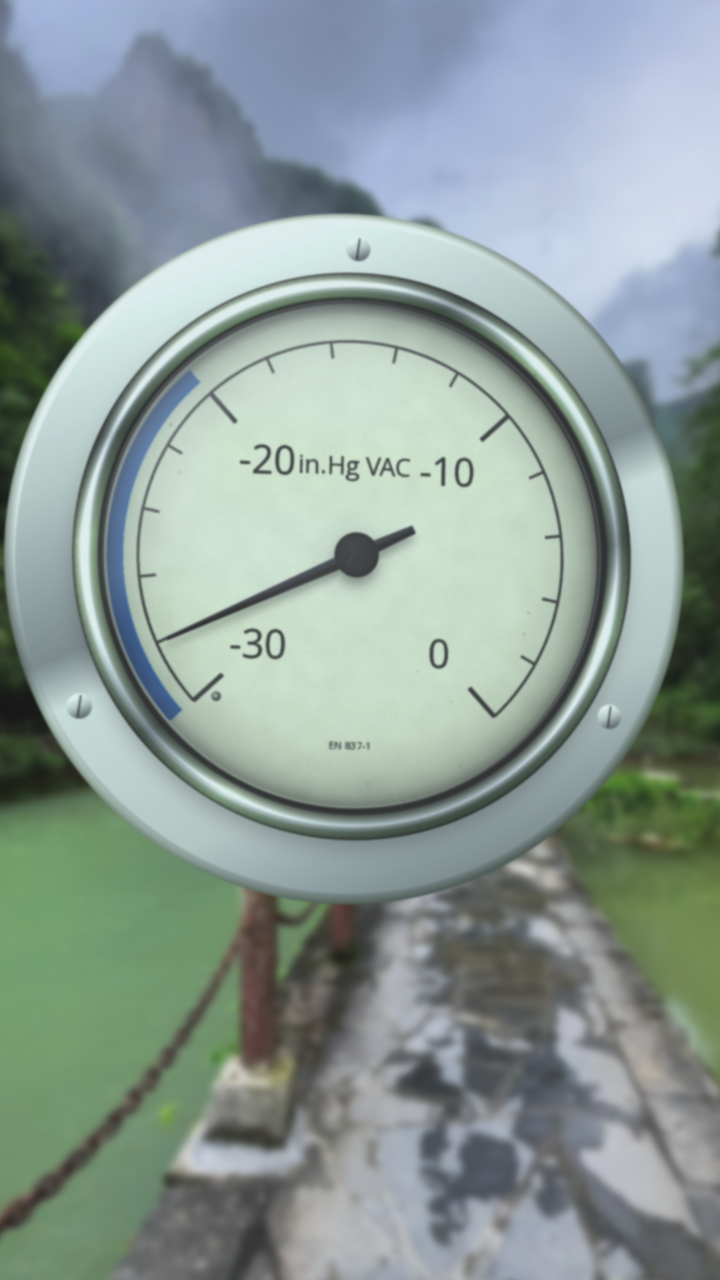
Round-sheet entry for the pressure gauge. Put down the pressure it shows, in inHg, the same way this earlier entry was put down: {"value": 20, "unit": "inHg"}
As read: {"value": -28, "unit": "inHg"}
